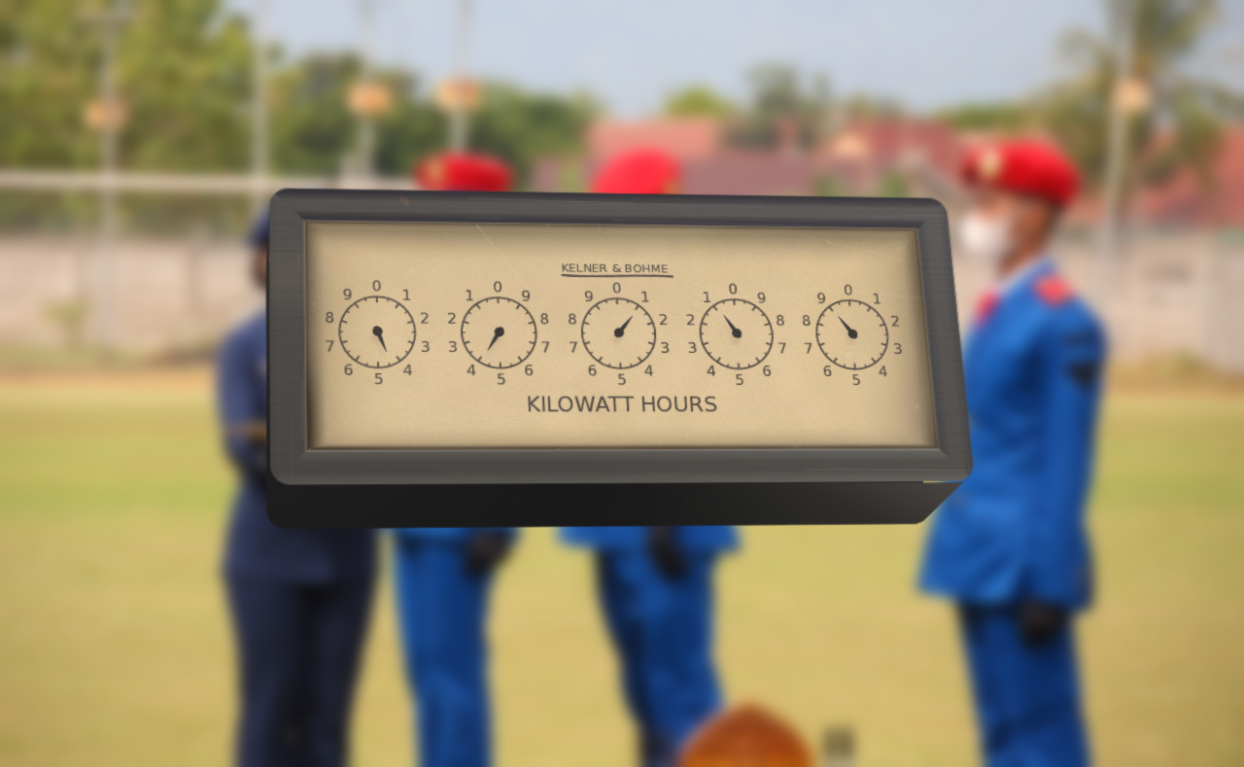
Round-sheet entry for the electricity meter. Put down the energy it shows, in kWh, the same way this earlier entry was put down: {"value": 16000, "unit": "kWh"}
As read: {"value": 44109, "unit": "kWh"}
